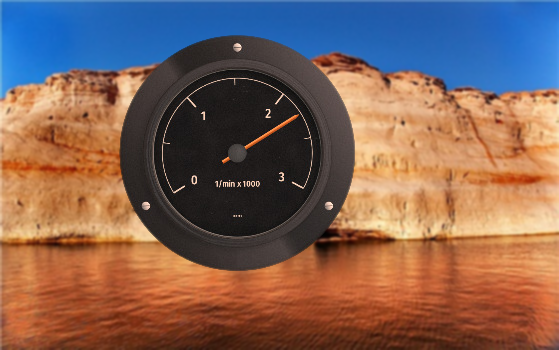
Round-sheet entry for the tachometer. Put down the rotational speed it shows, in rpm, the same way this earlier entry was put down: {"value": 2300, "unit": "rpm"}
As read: {"value": 2250, "unit": "rpm"}
